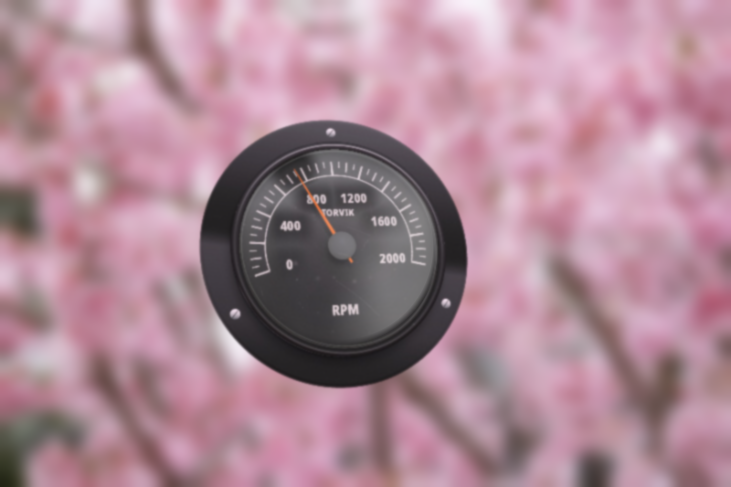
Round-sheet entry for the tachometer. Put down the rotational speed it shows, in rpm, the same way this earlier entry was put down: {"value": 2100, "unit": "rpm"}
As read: {"value": 750, "unit": "rpm"}
